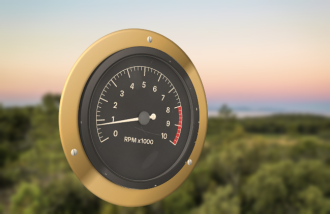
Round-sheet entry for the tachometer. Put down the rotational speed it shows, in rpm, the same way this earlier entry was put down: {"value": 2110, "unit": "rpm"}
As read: {"value": 800, "unit": "rpm"}
